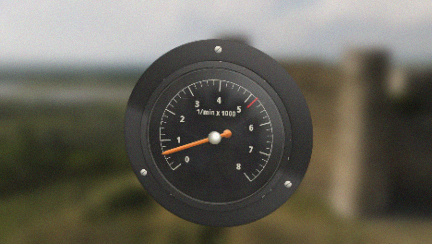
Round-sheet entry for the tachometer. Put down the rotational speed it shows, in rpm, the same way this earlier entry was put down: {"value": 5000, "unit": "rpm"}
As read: {"value": 600, "unit": "rpm"}
